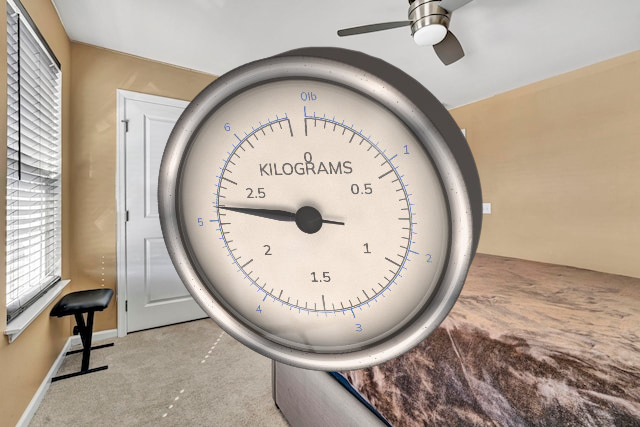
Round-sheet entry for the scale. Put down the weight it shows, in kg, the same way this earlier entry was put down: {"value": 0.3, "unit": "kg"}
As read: {"value": 2.35, "unit": "kg"}
